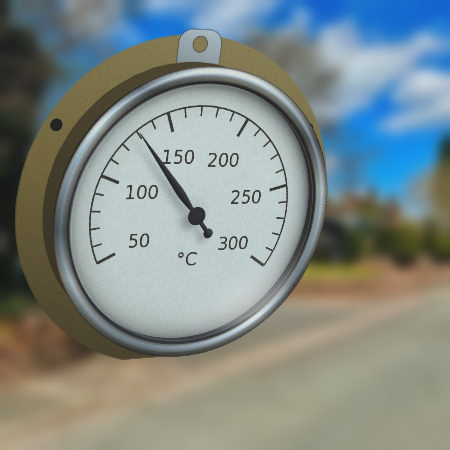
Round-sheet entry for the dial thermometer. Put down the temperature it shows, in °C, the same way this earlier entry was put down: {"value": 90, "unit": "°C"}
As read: {"value": 130, "unit": "°C"}
